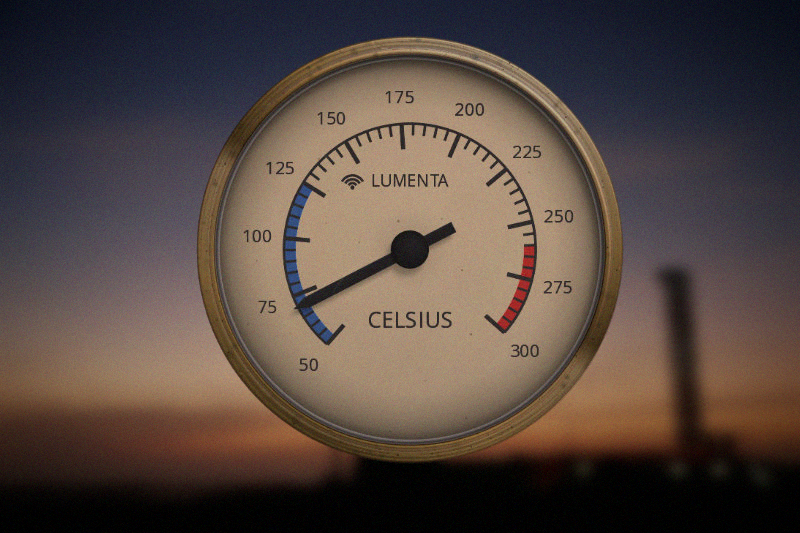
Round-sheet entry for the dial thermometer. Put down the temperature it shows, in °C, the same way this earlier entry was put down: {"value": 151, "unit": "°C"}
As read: {"value": 70, "unit": "°C"}
